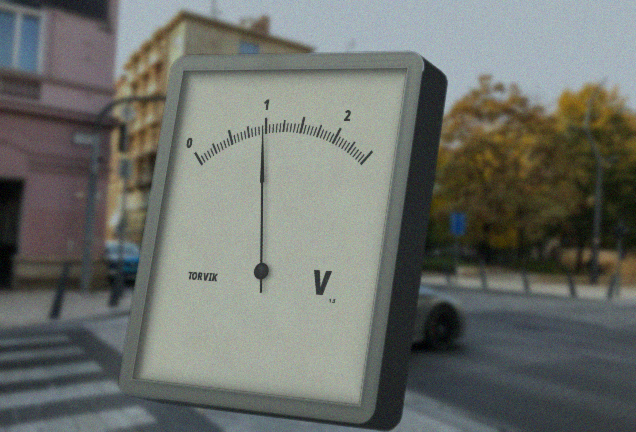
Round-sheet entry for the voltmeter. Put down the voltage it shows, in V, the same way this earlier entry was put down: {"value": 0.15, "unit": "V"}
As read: {"value": 1, "unit": "V"}
